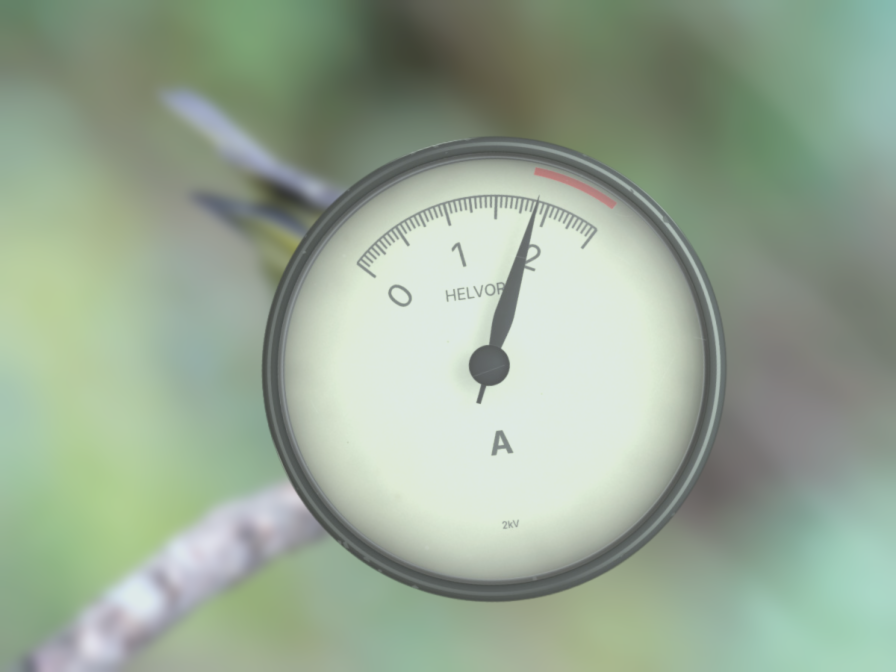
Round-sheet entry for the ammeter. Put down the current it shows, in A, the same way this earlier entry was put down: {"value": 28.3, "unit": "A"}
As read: {"value": 1.9, "unit": "A"}
